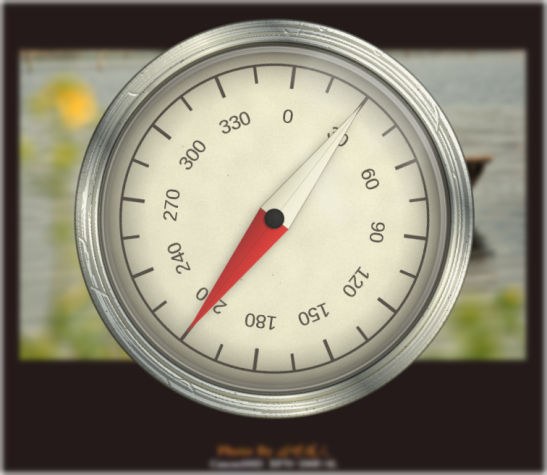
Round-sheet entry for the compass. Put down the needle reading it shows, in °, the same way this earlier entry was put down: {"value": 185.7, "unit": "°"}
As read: {"value": 210, "unit": "°"}
